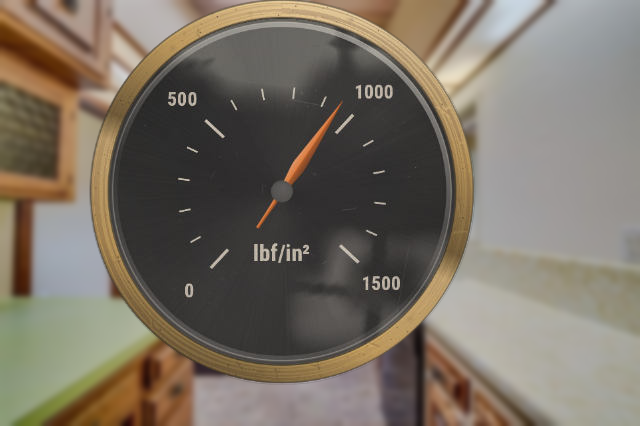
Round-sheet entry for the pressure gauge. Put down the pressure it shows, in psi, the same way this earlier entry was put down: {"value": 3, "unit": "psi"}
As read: {"value": 950, "unit": "psi"}
